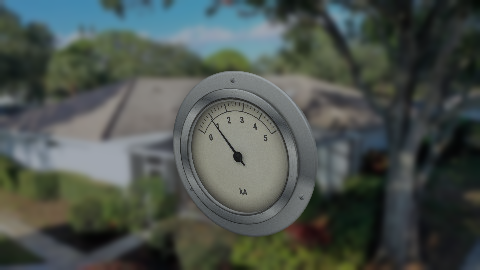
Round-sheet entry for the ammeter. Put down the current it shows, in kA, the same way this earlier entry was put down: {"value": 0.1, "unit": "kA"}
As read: {"value": 1, "unit": "kA"}
